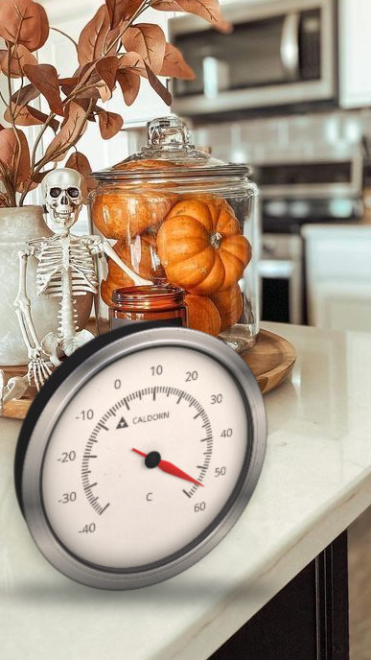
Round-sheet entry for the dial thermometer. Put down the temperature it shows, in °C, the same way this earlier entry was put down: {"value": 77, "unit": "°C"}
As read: {"value": 55, "unit": "°C"}
